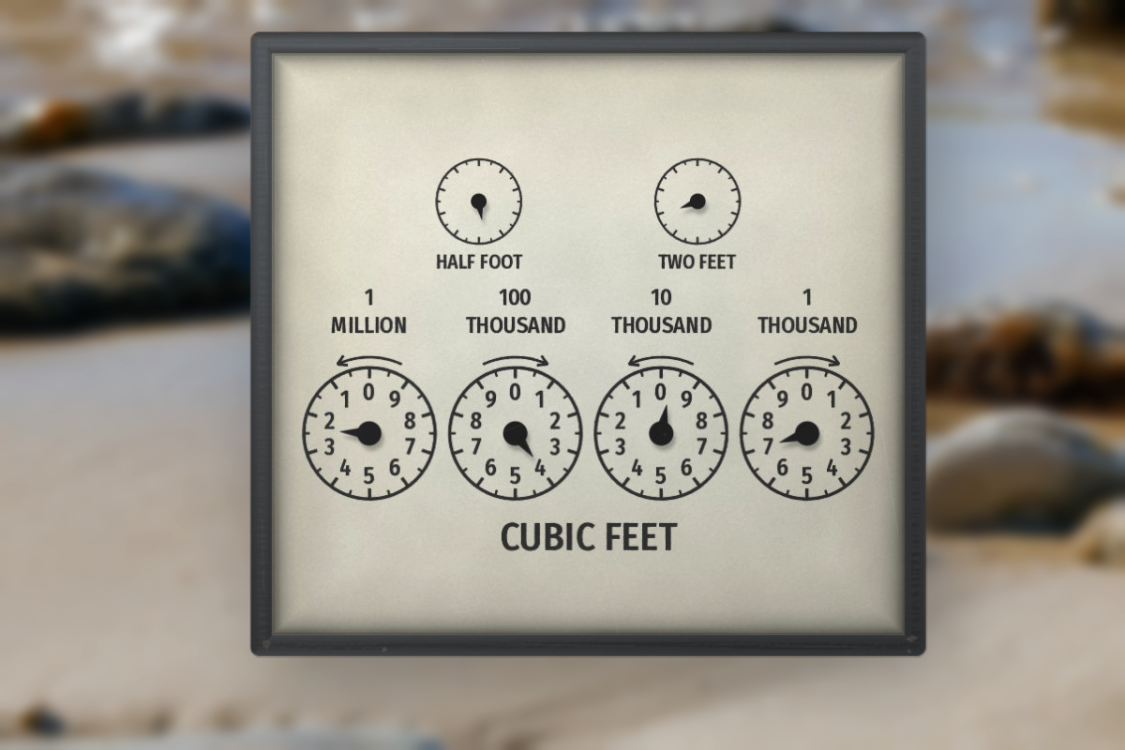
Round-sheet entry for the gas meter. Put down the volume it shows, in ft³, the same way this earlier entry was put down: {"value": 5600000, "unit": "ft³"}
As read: {"value": 239700, "unit": "ft³"}
